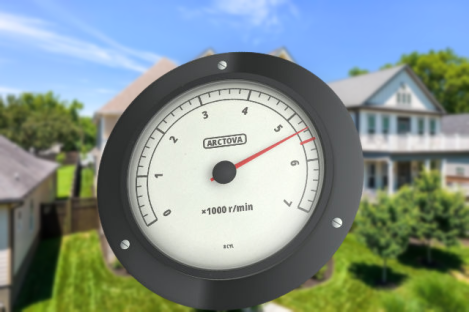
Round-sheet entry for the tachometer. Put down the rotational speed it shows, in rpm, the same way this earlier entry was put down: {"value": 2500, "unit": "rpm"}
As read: {"value": 5400, "unit": "rpm"}
